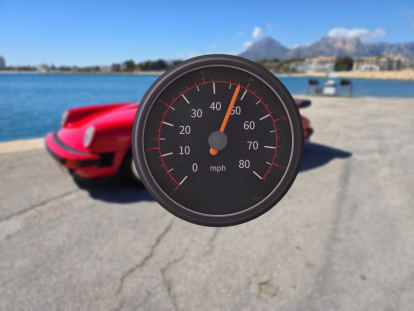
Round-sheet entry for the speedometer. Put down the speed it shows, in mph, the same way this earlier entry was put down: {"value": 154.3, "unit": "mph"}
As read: {"value": 47.5, "unit": "mph"}
